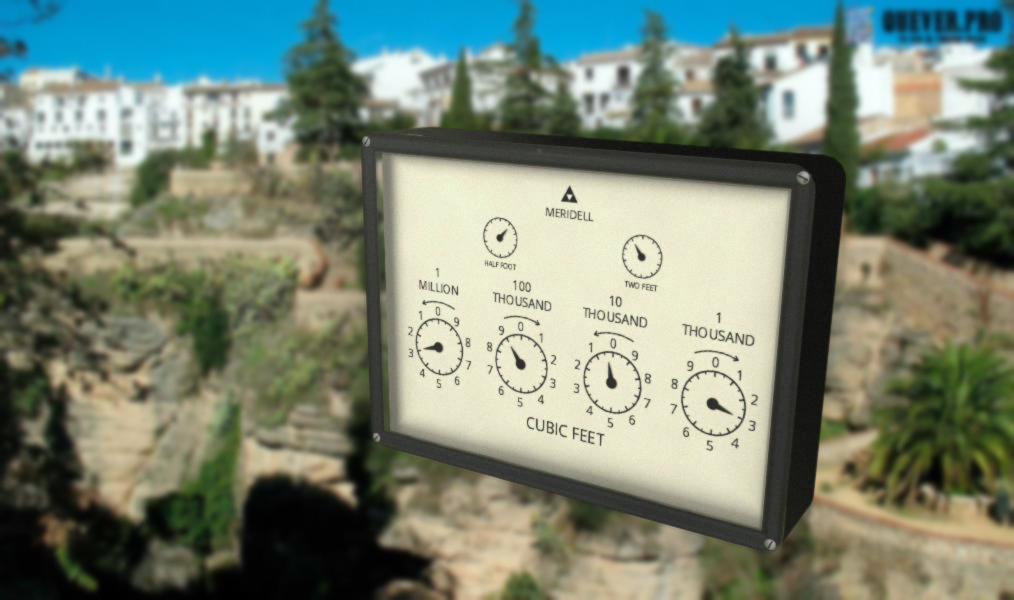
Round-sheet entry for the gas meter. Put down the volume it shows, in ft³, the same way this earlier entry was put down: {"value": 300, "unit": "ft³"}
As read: {"value": 290300, "unit": "ft³"}
